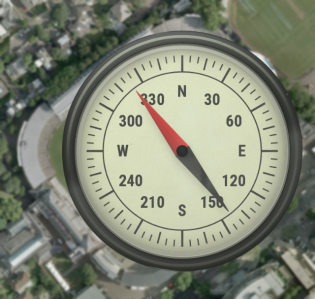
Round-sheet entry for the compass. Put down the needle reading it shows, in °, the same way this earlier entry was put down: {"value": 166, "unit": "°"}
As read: {"value": 322.5, "unit": "°"}
